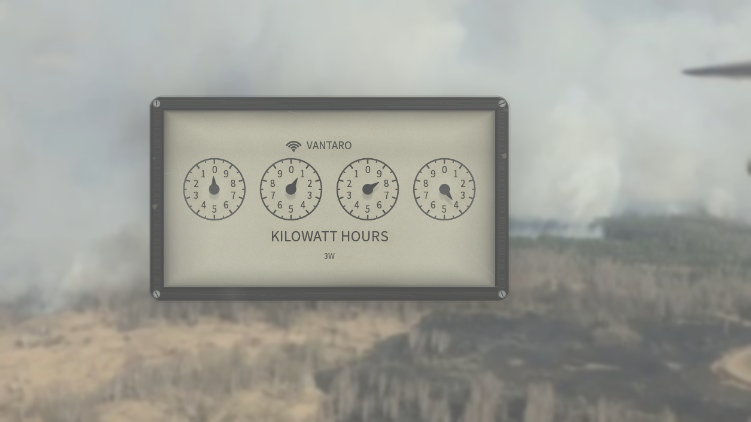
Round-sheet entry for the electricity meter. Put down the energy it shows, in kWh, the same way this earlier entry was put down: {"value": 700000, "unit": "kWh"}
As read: {"value": 84, "unit": "kWh"}
